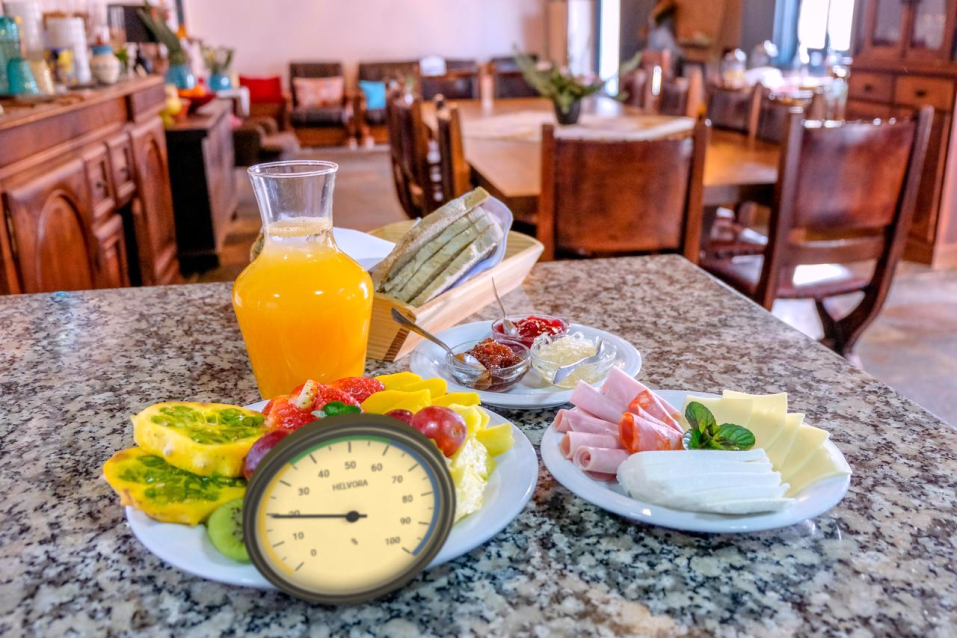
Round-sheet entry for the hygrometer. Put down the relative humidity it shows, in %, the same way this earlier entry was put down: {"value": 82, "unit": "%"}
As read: {"value": 20, "unit": "%"}
